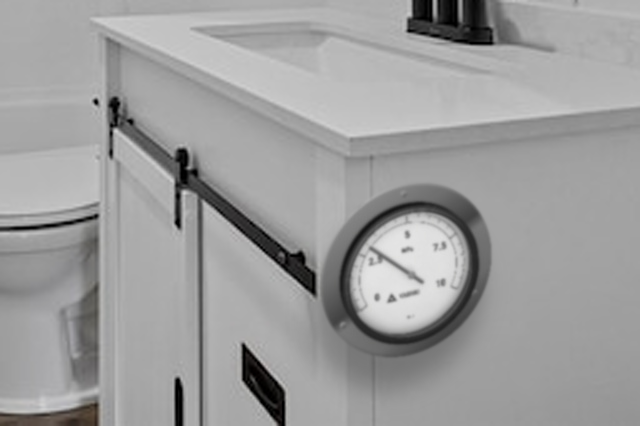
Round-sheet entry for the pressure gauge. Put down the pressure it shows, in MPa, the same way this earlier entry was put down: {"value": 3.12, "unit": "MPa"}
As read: {"value": 3, "unit": "MPa"}
